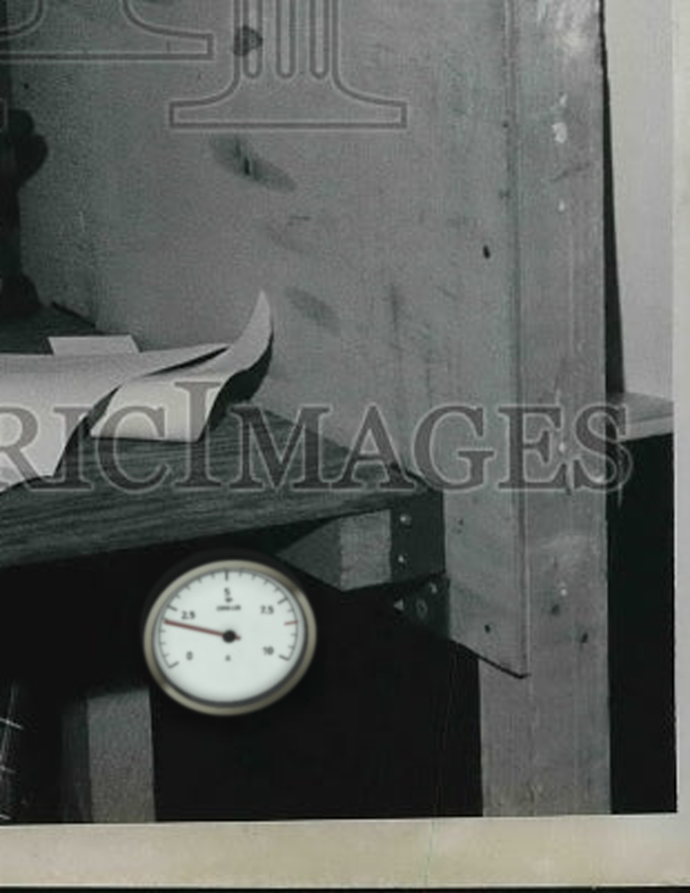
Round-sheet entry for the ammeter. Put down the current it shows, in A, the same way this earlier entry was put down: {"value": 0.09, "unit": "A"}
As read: {"value": 2, "unit": "A"}
